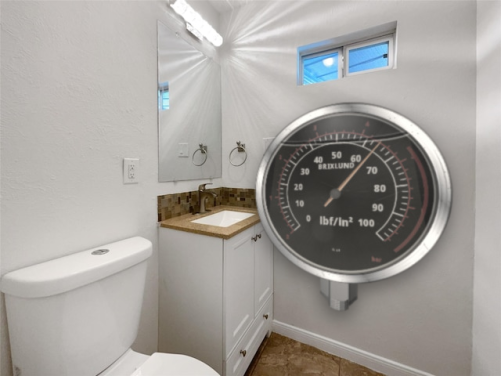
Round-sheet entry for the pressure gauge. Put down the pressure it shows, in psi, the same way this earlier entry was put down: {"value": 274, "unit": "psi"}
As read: {"value": 64, "unit": "psi"}
